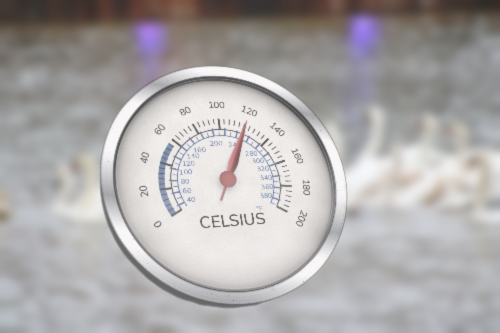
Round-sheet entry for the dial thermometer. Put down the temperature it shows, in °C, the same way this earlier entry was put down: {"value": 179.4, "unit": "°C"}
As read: {"value": 120, "unit": "°C"}
